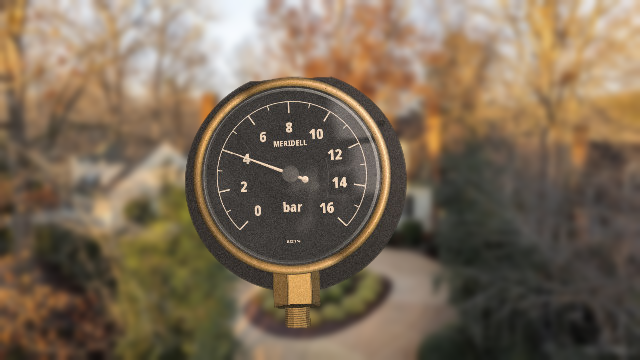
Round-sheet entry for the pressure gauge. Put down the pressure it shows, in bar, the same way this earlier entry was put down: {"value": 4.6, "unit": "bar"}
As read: {"value": 4, "unit": "bar"}
